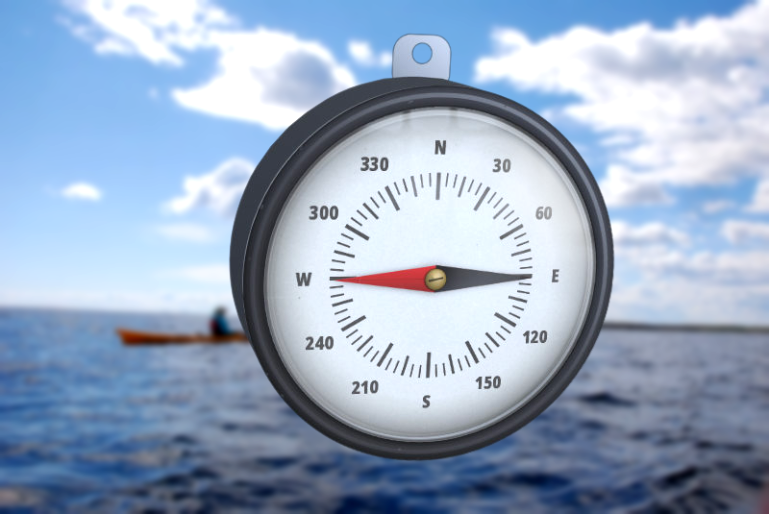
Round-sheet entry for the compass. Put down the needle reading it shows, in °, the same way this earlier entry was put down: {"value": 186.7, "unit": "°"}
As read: {"value": 270, "unit": "°"}
